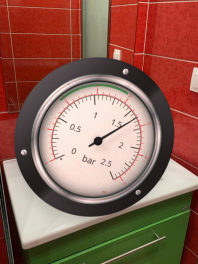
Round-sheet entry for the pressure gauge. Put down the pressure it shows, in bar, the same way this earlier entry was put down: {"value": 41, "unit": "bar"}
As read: {"value": 1.6, "unit": "bar"}
